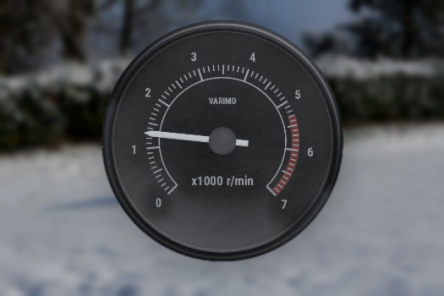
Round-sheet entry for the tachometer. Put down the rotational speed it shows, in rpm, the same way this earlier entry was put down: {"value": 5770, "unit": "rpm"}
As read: {"value": 1300, "unit": "rpm"}
